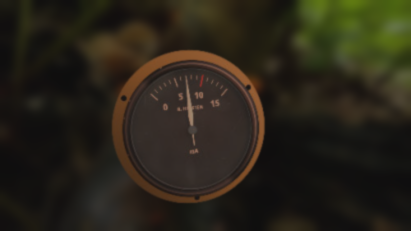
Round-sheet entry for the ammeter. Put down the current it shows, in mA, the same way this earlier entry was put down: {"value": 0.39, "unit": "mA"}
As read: {"value": 7, "unit": "mA"}
